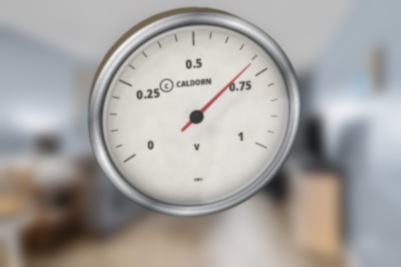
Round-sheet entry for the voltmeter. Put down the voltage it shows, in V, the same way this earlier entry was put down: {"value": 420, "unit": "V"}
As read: {"value": 0.7, "unit": "V"}
